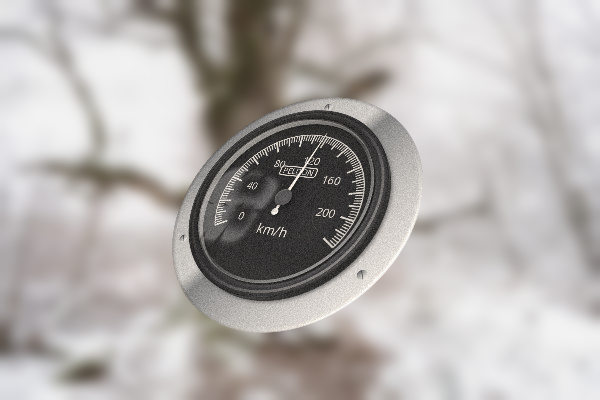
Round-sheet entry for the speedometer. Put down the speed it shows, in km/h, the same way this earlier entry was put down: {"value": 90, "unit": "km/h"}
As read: {"value": 120, "unit": "km/h"}
